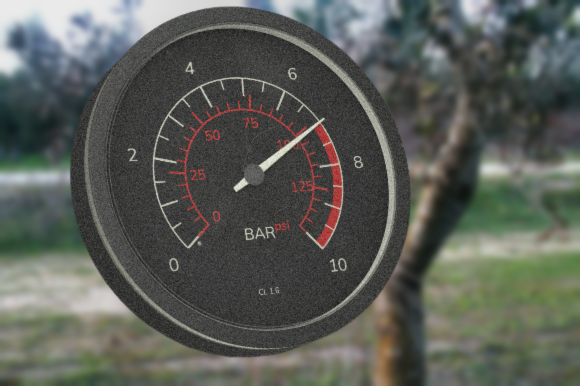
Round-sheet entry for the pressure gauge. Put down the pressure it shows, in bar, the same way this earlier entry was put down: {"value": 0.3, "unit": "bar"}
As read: {"value": 7, "unit": "bar"}
